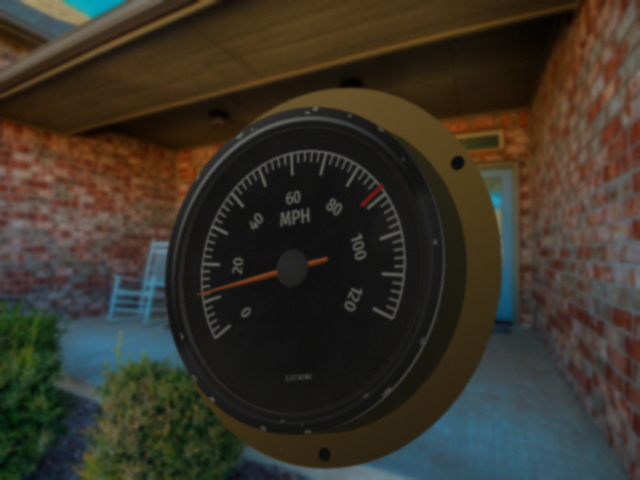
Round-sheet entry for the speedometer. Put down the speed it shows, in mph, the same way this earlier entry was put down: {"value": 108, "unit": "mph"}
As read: {"value": 12, "unit": "mph"}
